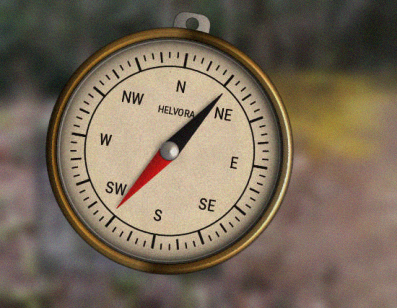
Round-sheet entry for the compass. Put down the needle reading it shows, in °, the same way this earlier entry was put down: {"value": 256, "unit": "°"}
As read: {"value": 212.5, "unit": "°"}
